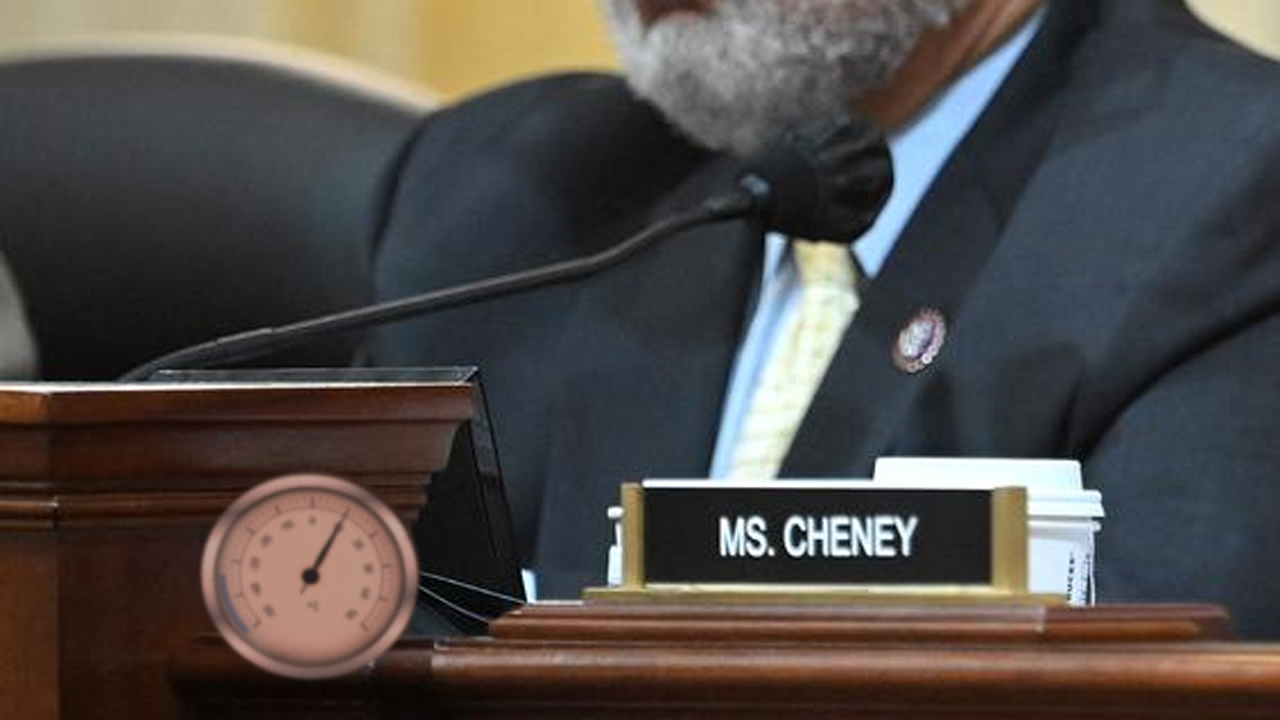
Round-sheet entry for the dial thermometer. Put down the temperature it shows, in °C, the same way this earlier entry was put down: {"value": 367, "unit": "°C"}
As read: {"value": 10, "unit": "°C"}
